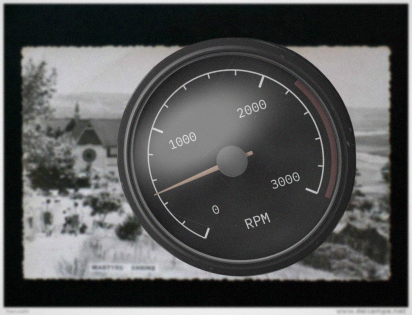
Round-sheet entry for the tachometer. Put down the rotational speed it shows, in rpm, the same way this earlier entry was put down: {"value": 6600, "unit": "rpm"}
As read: {"value": 500, "unit": "rpm"}
